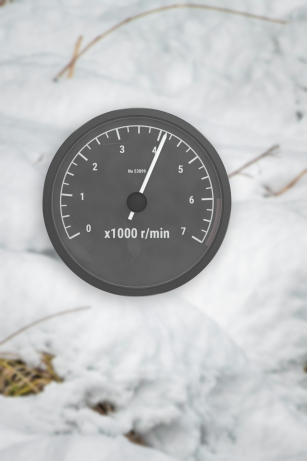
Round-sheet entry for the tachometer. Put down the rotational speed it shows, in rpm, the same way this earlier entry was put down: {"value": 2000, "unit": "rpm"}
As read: {"value": 4125, "unit": "rpm"}
